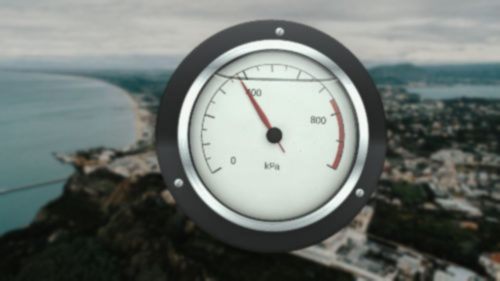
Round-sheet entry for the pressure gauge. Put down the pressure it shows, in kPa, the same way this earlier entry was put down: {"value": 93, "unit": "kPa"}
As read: {"value": 375, "unit": "kPa"}
